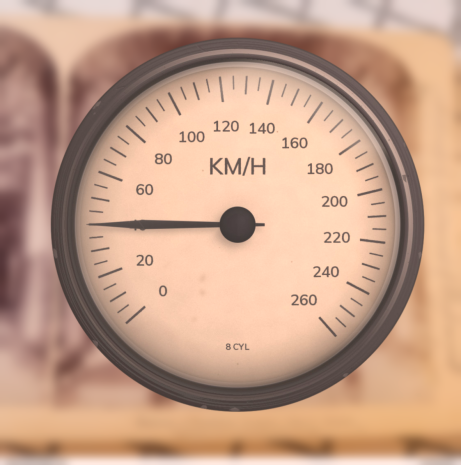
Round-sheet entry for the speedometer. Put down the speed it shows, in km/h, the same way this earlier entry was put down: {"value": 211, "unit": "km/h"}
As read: {"value": 40, "unit": "km/h"}
